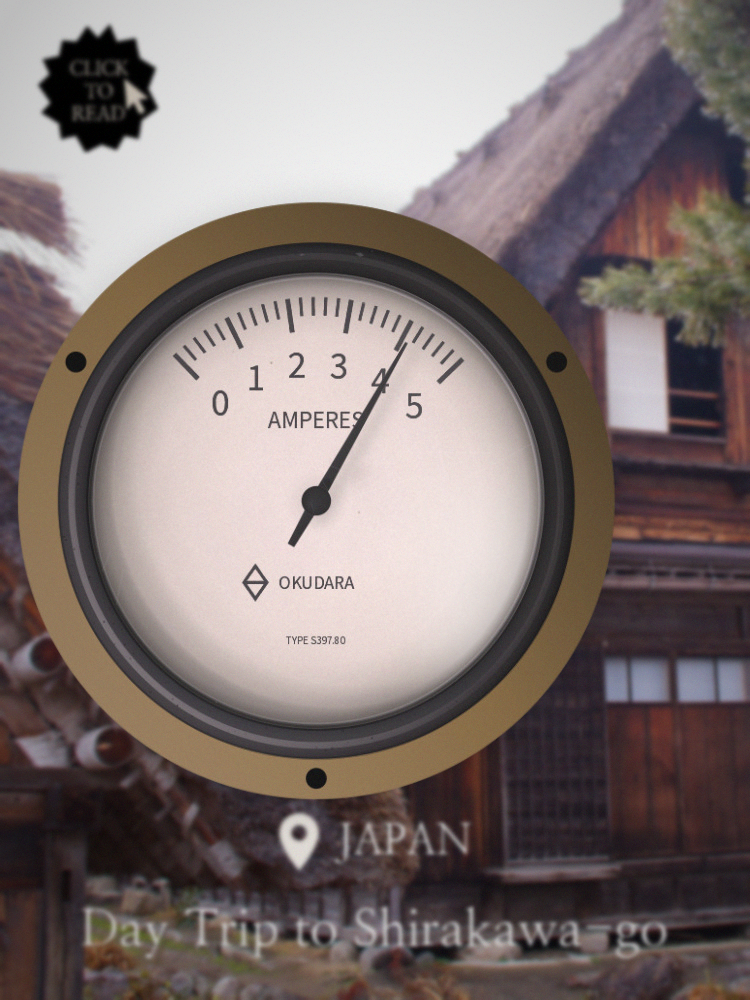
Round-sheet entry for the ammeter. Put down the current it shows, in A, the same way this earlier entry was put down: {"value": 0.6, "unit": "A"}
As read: {"value": 4.1, "unit": "A"}
